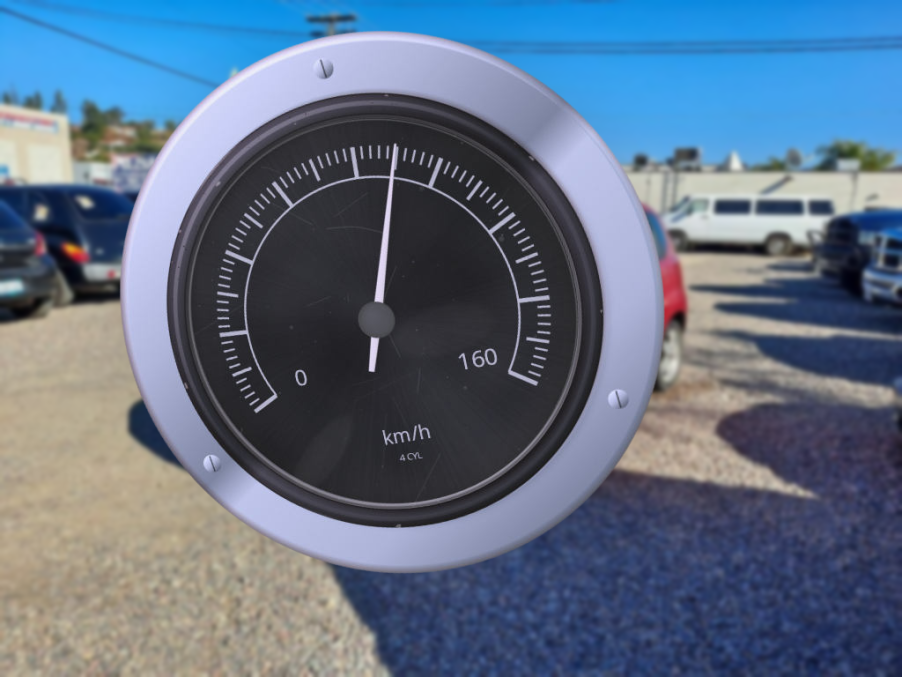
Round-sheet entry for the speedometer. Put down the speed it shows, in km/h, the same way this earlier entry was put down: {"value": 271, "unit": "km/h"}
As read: {"value": 90, "unit": "km/h"}
